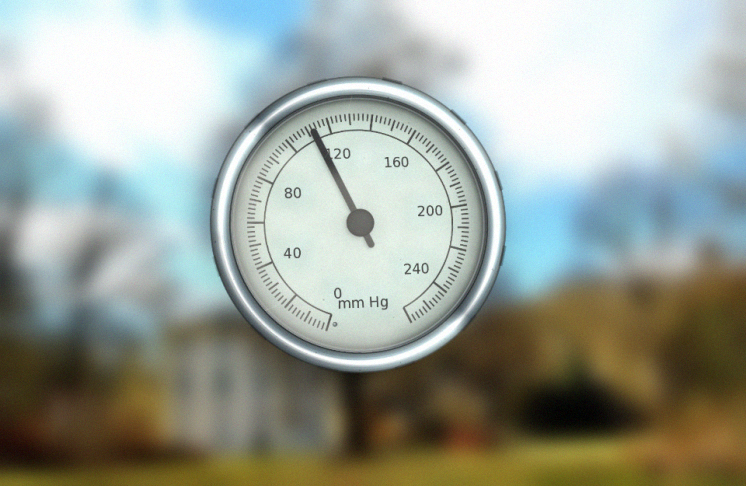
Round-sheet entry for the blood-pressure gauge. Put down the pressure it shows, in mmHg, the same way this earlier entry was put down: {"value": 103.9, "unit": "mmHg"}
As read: {"value": 112, "unit": "mmHg"}
